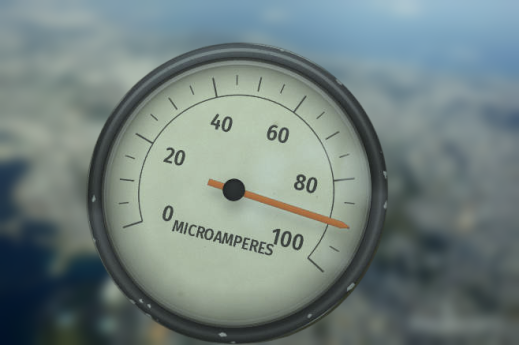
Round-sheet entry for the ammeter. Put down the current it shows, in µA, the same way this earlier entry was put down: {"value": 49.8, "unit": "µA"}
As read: {"value": 90, "unit": "µA"}
